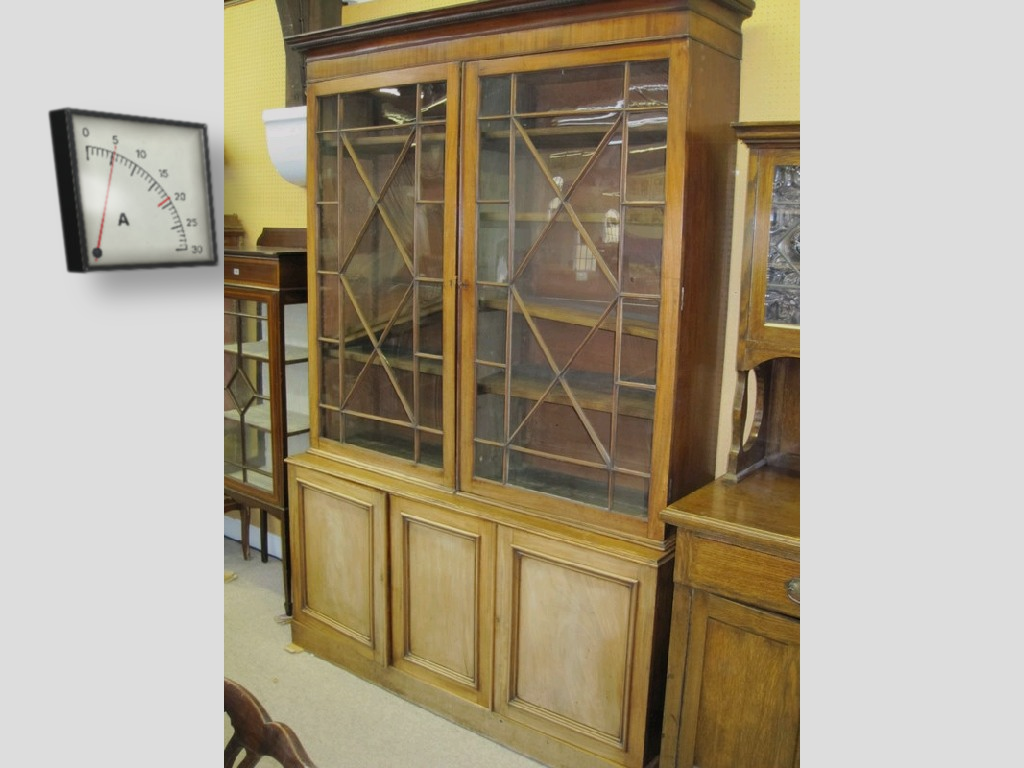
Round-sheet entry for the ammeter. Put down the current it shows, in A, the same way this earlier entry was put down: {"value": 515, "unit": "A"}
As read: {"value": 5, "unit": "A"}
